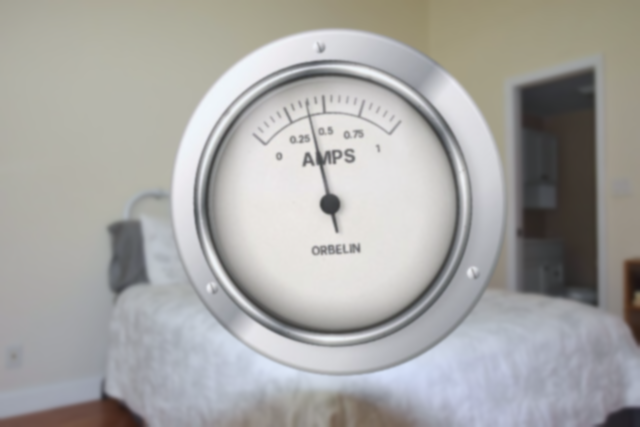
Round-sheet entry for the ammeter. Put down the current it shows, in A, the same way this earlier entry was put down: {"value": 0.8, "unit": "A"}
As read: {"value": 0.4, "unit": "A"}
